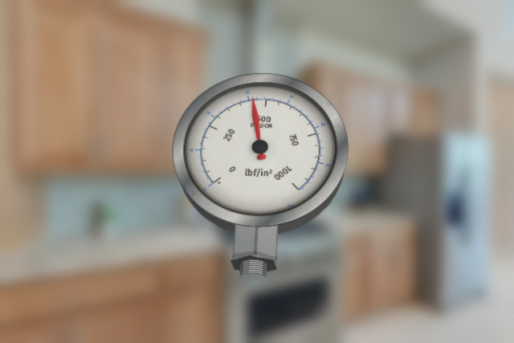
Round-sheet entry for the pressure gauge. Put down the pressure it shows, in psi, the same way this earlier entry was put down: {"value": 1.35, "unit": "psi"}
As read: {"value": 450, "unit": "psi"}
